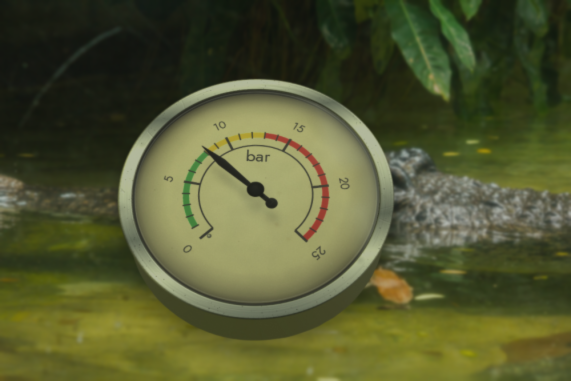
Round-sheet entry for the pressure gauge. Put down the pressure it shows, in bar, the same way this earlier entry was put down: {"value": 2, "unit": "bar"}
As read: {"value": 8, "unit": "bar"}
